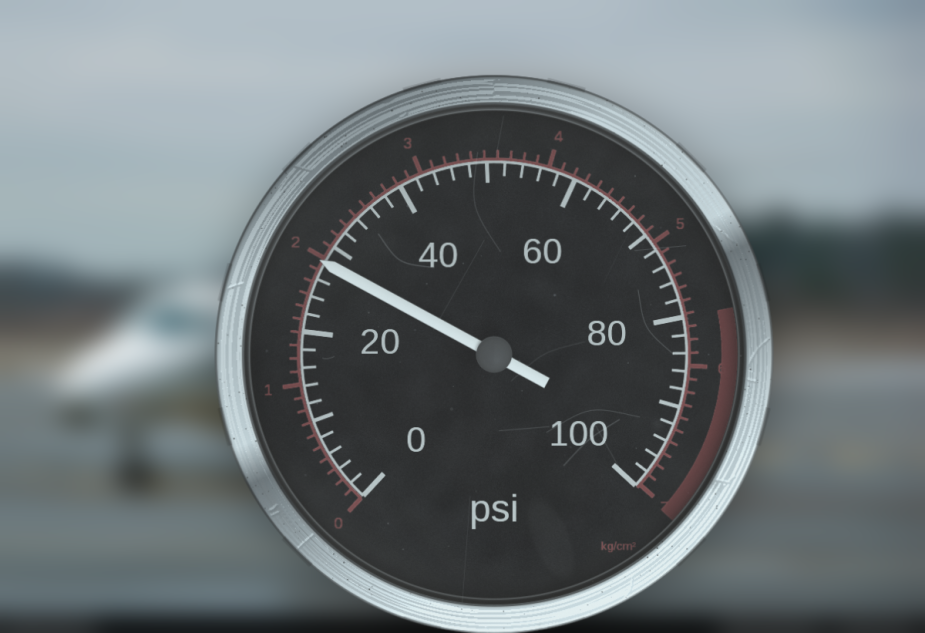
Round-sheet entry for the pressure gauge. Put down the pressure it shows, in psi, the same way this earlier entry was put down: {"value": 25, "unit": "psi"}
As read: {"value": 28, "unit": "psi"}
